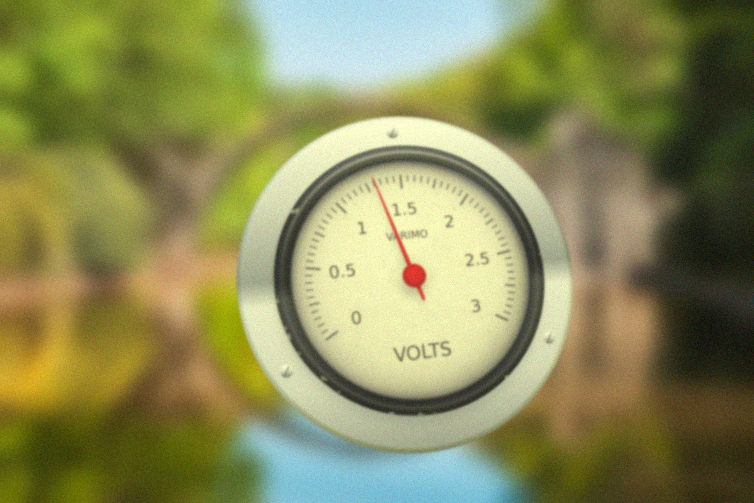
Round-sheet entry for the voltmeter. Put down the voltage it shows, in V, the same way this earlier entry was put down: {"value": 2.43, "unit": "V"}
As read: {"value": 1.3, "unit": "V"}
